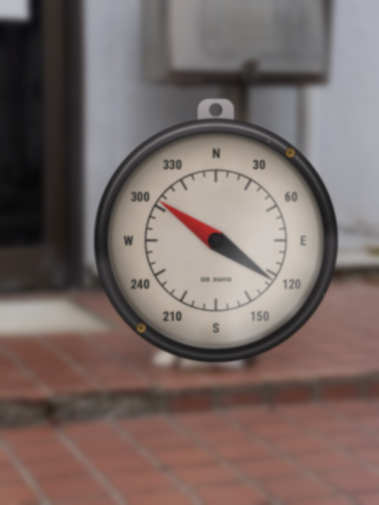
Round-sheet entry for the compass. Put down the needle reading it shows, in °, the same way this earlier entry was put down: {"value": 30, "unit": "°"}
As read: {"value": 305, "unit": "°"}
